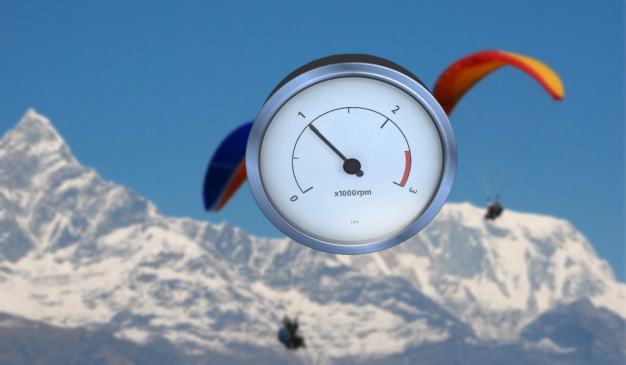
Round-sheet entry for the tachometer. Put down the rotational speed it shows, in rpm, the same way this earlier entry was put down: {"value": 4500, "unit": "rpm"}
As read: {"value": 1000, "unit": "rpm"}
